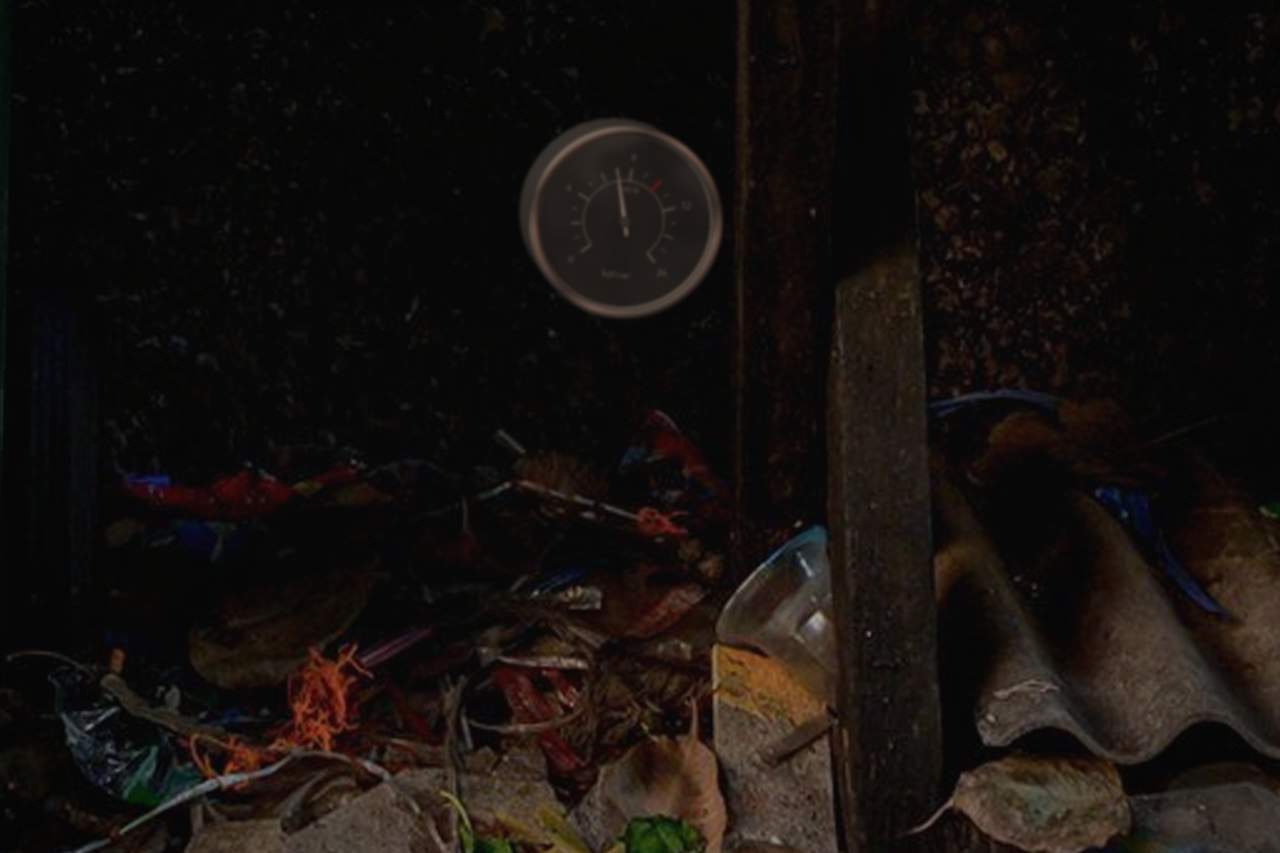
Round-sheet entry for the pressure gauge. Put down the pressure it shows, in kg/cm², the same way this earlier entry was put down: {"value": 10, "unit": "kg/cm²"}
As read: {"value": 7, "unit": "kg/cm²"}
